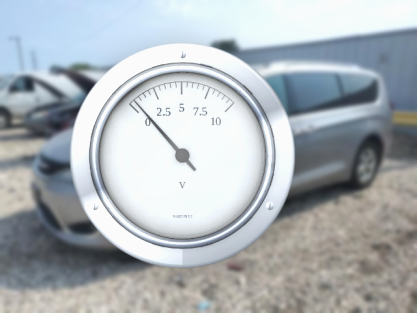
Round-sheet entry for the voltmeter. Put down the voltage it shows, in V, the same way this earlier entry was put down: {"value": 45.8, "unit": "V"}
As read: {"value": 0.5, "unit": "V"}
